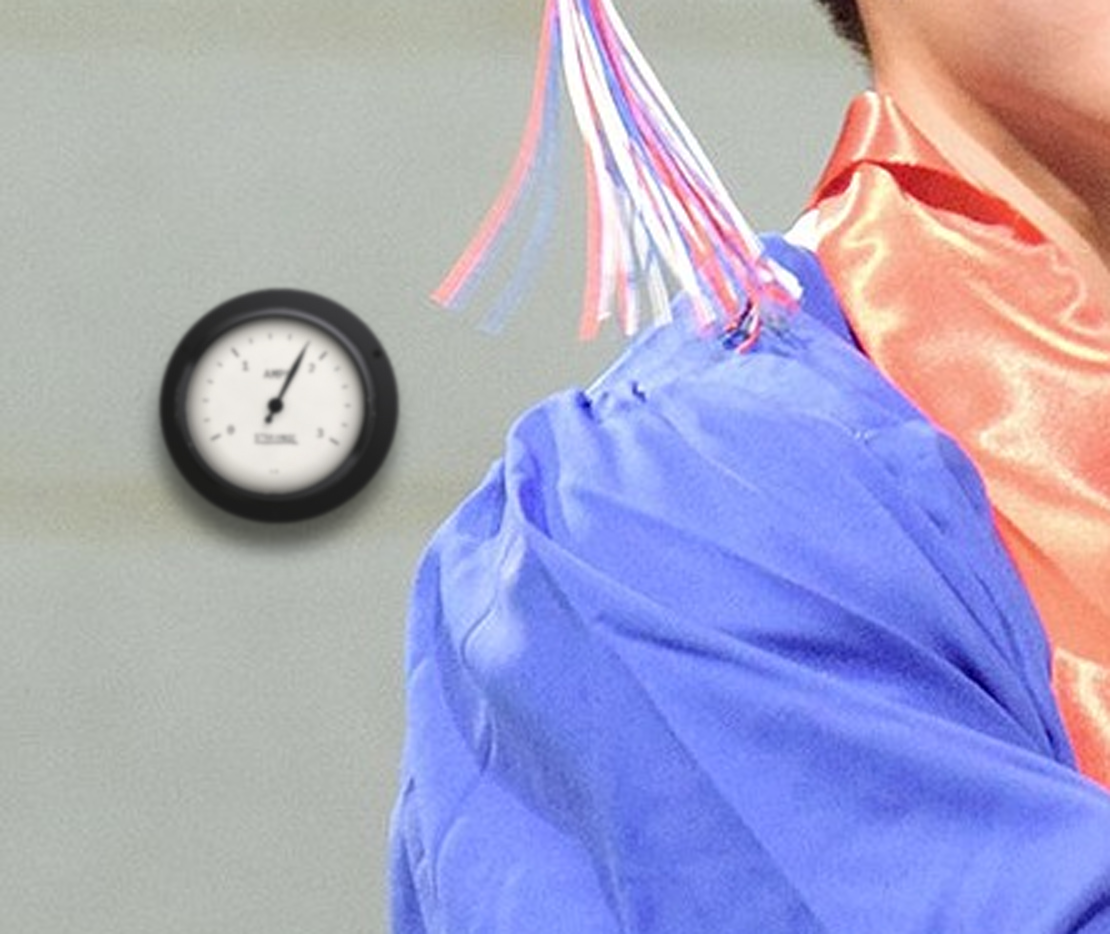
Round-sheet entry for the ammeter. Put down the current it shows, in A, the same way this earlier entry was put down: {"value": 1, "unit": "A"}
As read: {"value": 1.8, "unit": "A"}
